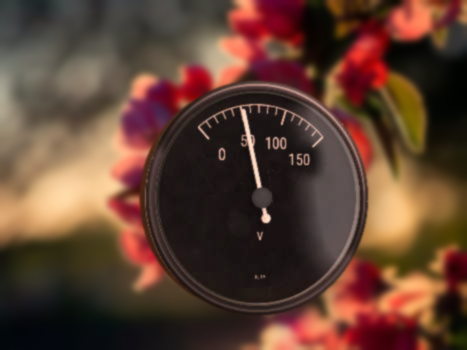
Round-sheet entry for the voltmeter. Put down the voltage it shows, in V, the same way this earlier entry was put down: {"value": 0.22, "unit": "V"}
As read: {"value": 50, "unit": "V"}
